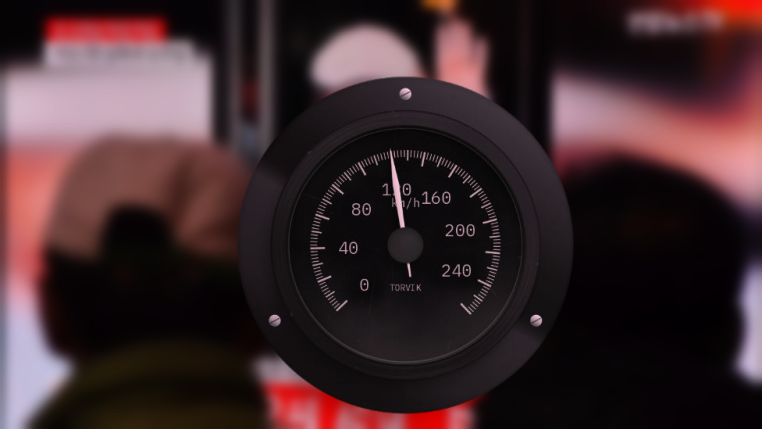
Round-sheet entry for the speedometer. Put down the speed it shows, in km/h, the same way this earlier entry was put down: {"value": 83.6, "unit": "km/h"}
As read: {"value": 120, "unit": "km/h"}
